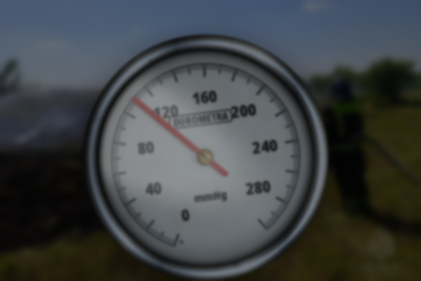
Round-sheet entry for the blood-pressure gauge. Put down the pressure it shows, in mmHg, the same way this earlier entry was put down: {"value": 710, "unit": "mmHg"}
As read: {"value": 110, "unit": "mmHg"}
